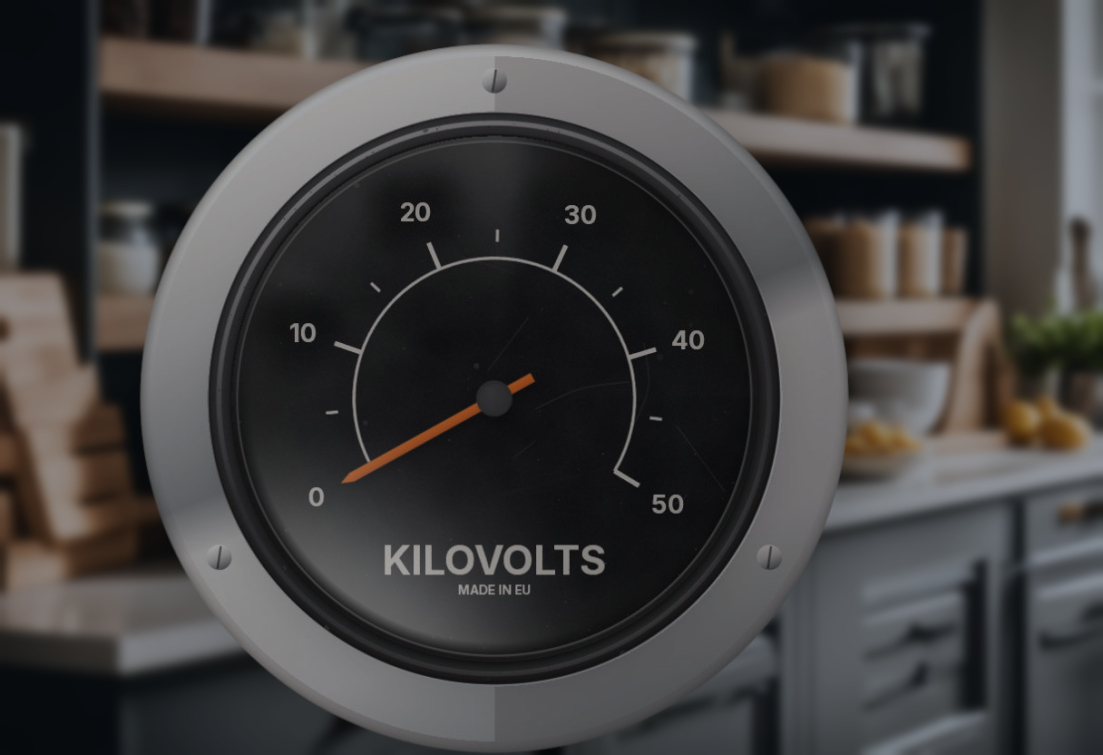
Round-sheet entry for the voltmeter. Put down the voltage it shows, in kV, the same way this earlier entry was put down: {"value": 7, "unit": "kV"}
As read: {"value": 0, "unit": "kV"}
